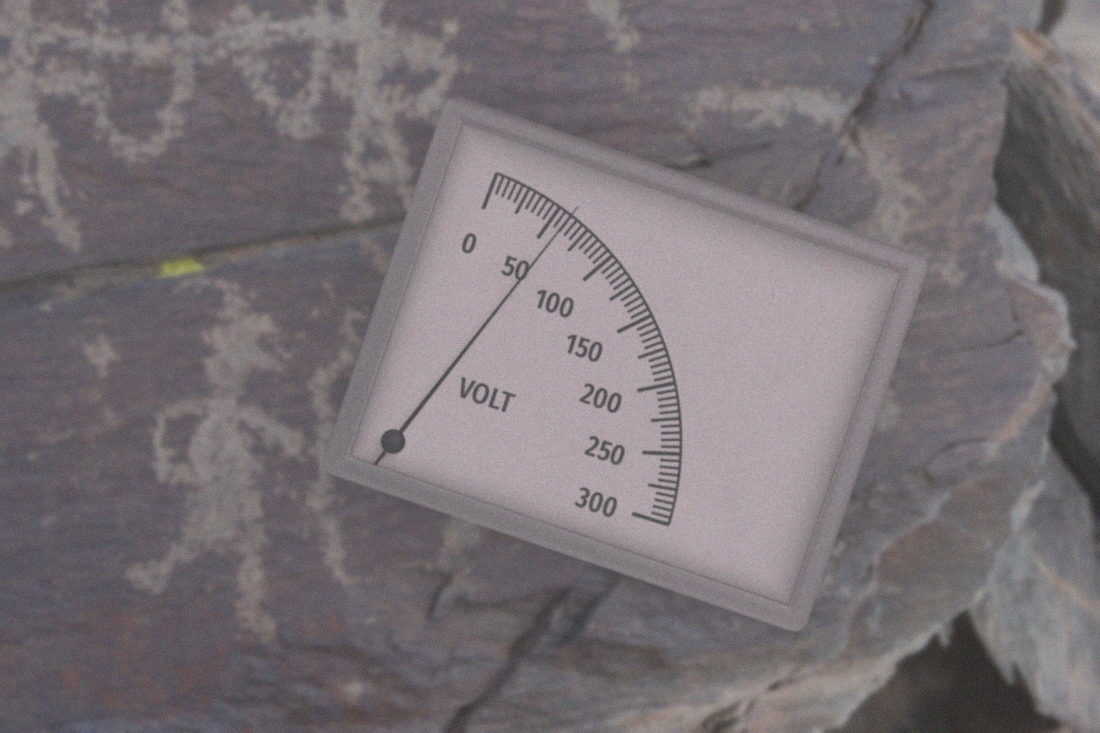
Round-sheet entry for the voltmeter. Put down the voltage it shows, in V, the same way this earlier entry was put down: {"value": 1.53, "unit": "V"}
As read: {"value": 60, "unit": "V"}
